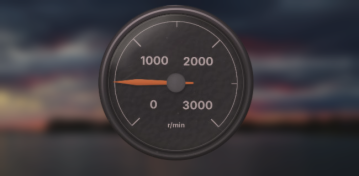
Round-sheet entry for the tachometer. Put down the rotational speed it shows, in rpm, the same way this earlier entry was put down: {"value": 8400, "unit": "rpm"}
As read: {"value": 500, "unit": "rpm"}
